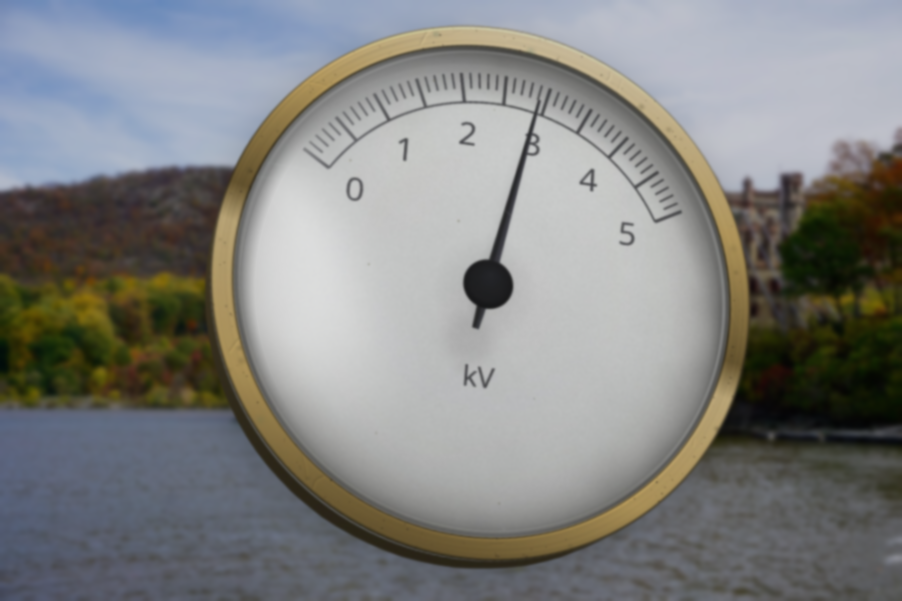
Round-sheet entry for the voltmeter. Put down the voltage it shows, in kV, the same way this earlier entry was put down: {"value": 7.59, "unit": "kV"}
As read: {"value": 2.9, "unit": "kV"}
